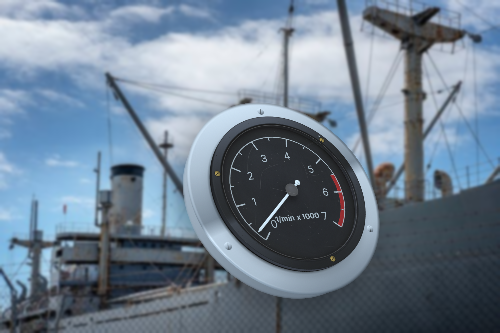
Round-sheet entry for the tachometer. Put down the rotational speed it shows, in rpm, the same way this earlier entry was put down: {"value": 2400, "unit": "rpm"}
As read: {"value": 250, "unit": "rpm"}
